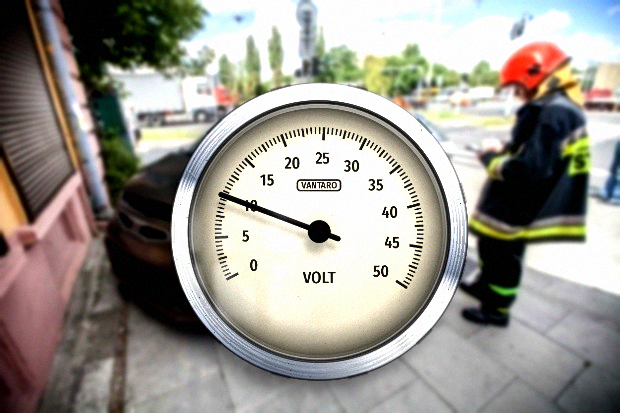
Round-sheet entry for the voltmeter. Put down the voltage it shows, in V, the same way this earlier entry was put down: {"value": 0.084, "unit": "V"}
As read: {"value": 10, "unit": "V"}
